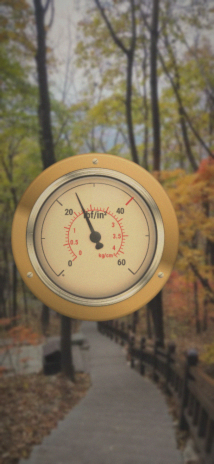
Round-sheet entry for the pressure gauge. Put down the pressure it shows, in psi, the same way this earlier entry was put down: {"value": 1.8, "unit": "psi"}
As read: {"value": 25, "unit": "psi"}
